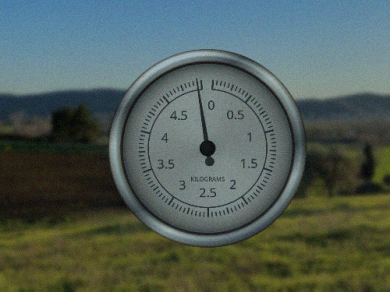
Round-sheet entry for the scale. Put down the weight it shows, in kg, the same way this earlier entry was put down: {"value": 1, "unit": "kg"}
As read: {"value": 4.95, "unit": "kg"}
